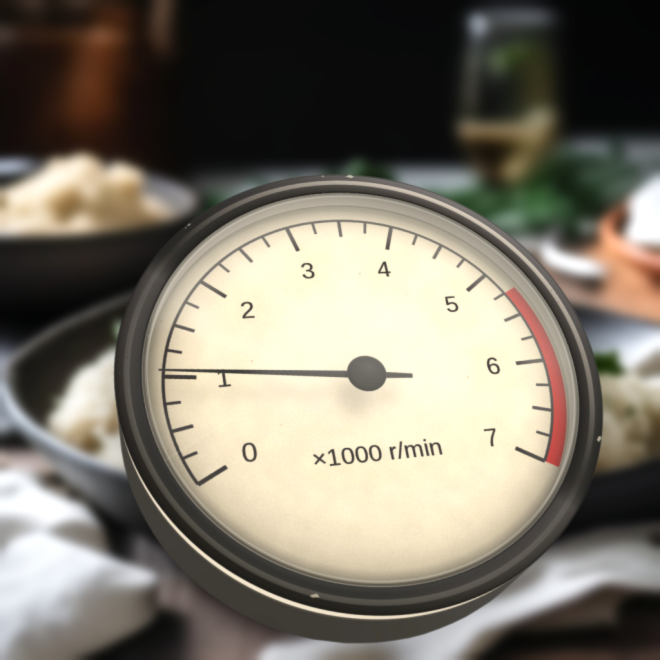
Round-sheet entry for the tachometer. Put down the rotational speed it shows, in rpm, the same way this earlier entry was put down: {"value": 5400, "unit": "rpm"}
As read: {"value": 1000, "unit": "rpm"}
